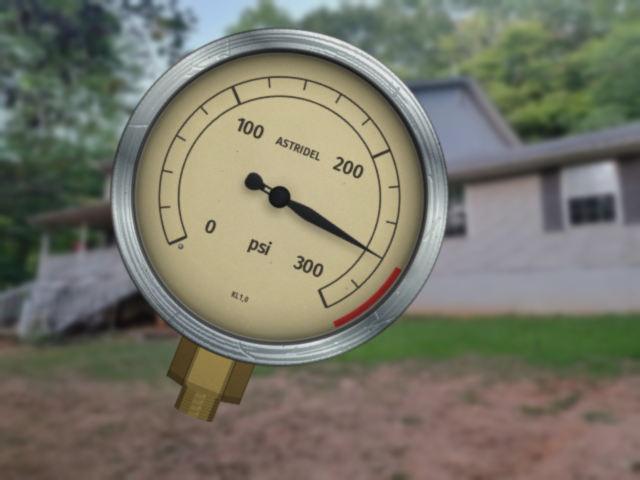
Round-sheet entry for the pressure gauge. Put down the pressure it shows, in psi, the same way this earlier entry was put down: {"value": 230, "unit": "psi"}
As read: {"value": 260, "unit": "psi"}
